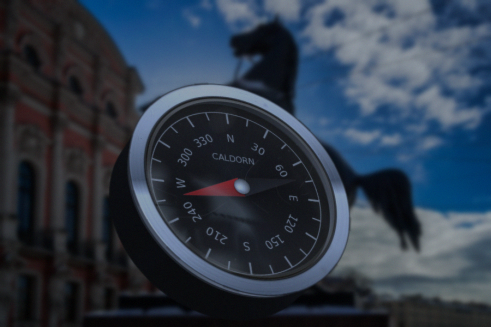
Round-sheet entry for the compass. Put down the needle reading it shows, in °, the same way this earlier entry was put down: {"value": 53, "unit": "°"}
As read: {"value": 255, "unit": "°"}
